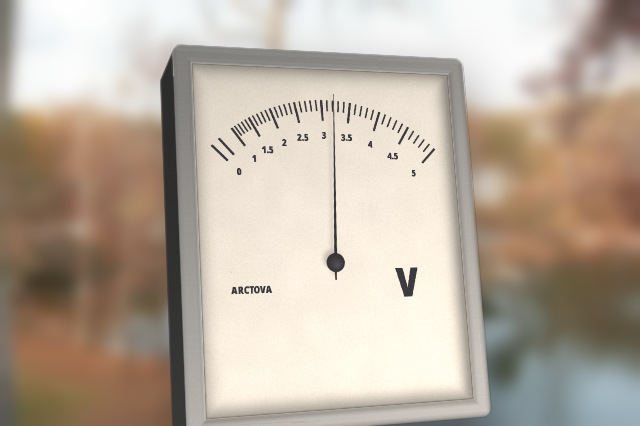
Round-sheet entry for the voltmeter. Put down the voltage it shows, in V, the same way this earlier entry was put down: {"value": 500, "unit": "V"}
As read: {"value": 3.2, "unit": "V"}
